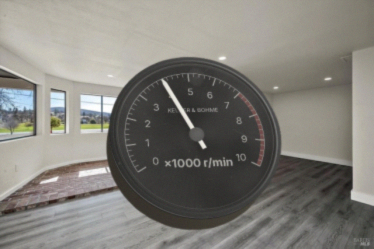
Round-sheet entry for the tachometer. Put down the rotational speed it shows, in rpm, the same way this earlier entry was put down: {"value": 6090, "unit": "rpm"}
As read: {"value": 4000, "unit": "rpm"}
